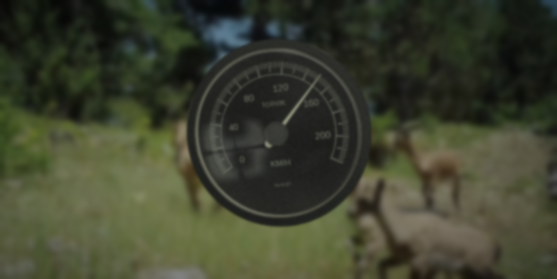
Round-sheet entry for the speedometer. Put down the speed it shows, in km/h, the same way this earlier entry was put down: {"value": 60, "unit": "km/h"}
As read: {"value": 150, "unit": "km/h"}
